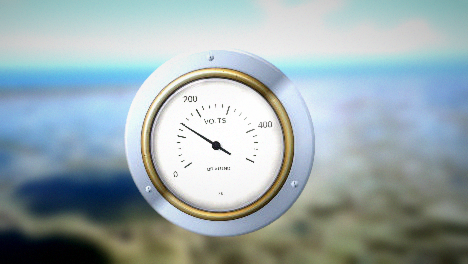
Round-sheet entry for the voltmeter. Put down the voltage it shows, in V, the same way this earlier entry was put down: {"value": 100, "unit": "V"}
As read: {"value": 140, "unit": "V"}
